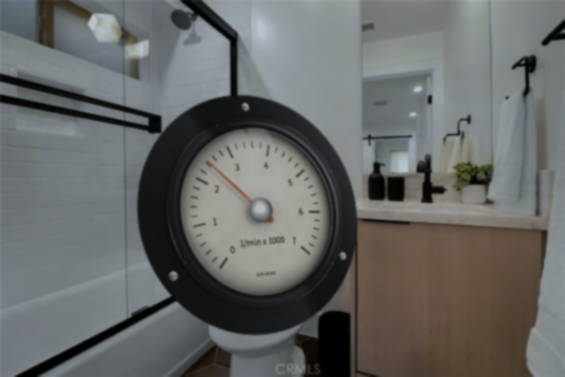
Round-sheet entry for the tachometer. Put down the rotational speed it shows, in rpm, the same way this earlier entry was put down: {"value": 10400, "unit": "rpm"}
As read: {"value": 2400, "unit": "rpm"}
